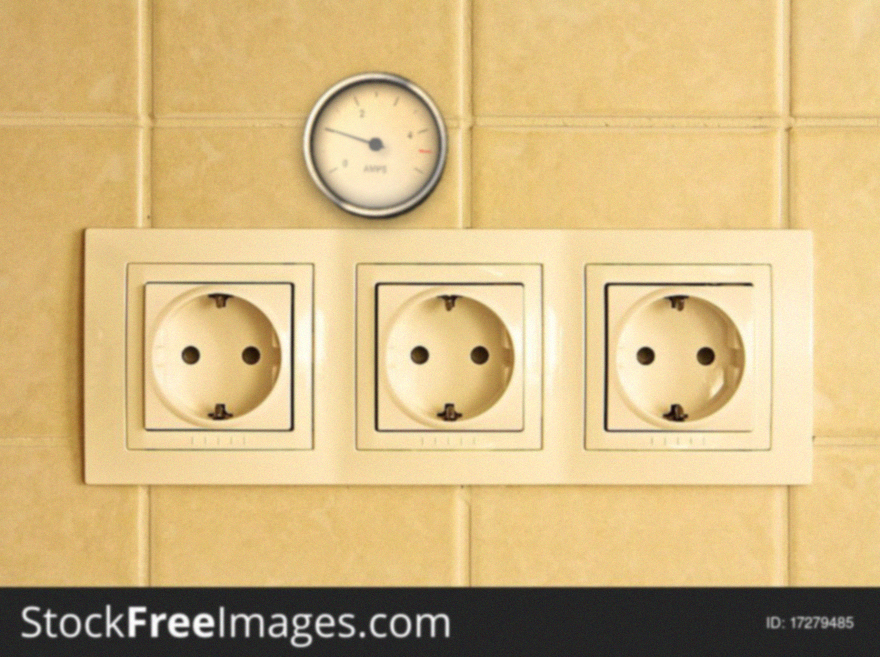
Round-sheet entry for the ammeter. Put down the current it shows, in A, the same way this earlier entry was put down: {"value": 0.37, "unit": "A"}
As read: {"value": 1, "unit": "A"}
